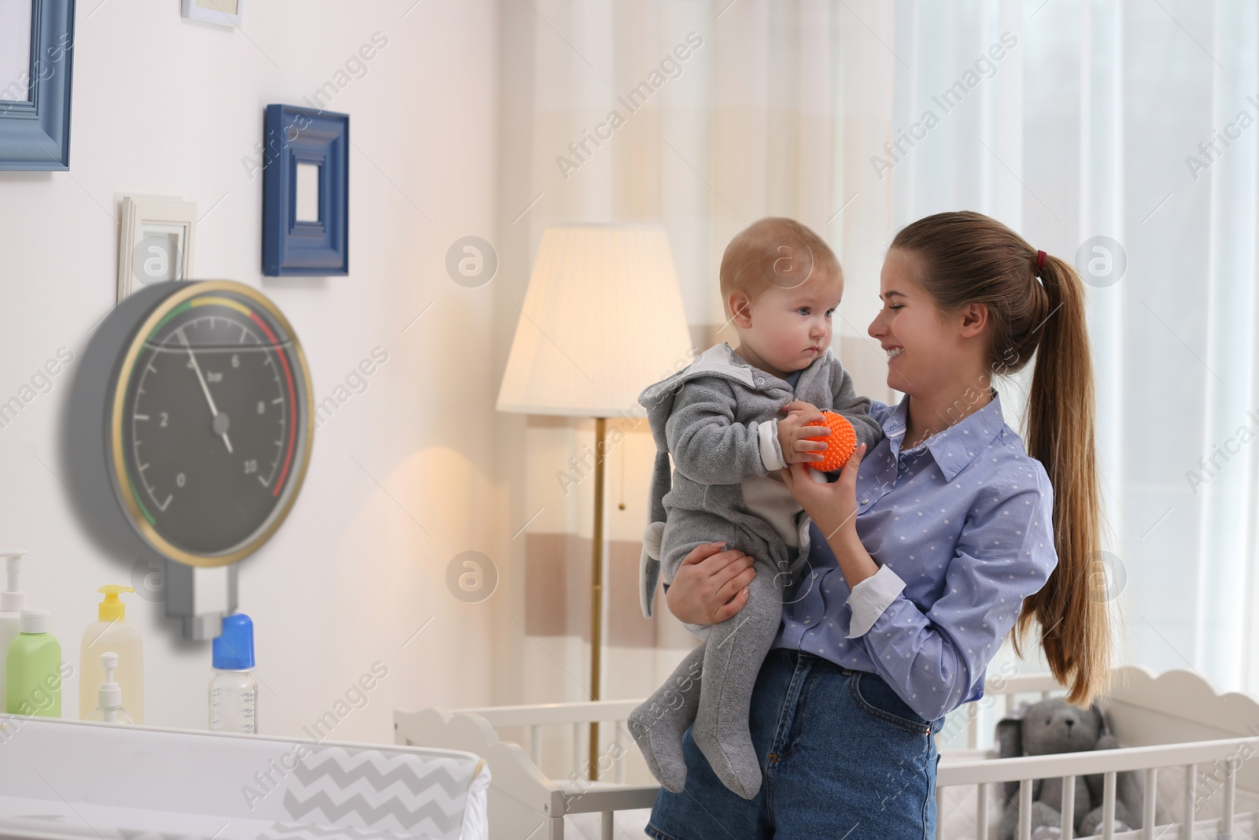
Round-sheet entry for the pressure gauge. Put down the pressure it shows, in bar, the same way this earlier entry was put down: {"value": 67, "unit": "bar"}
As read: {"value": 4, "unit": "bar"}
